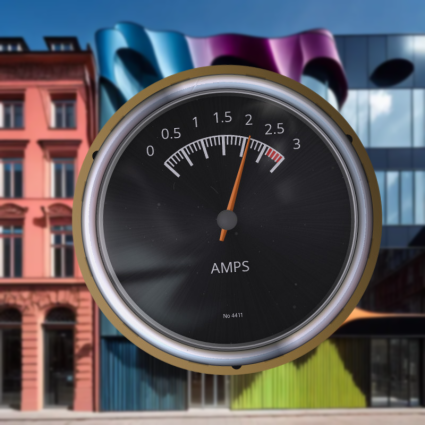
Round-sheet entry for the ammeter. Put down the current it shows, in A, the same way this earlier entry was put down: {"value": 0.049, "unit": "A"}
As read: {"value": 2.1, "unit": "A"}
